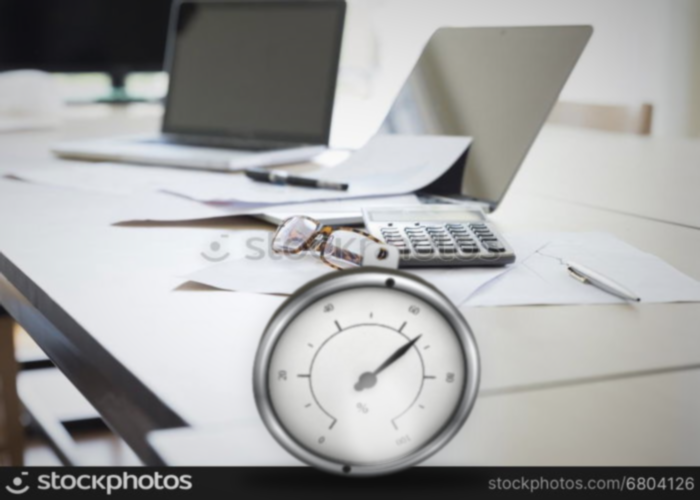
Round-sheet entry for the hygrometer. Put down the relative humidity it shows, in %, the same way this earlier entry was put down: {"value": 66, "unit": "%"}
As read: {"value": 65, "unit": "%"}
